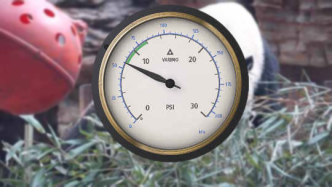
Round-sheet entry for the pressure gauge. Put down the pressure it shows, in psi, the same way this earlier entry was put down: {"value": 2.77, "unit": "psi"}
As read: {"value": 8, "unit": "psi"}
